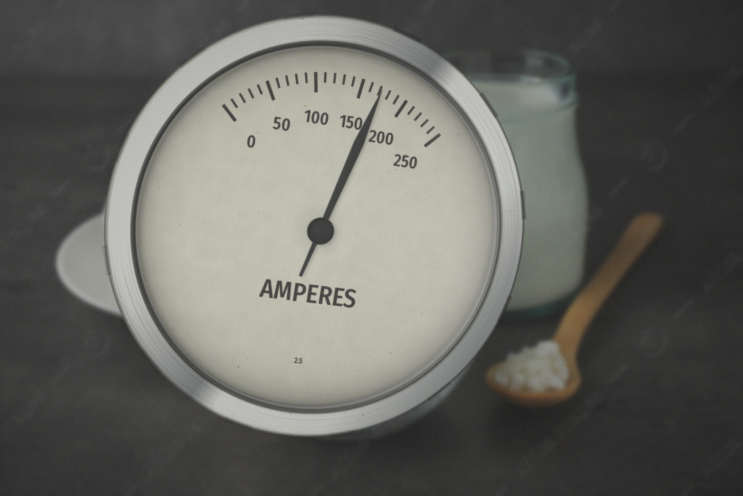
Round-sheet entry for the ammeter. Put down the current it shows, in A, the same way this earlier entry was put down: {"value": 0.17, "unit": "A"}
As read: {"value": 170, "unit": "A"}
